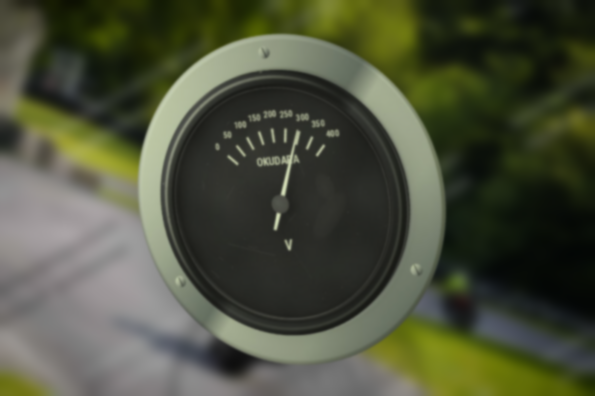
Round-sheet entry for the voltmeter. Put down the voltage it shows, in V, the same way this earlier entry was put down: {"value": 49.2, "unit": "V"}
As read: {"value": 300, "unit": "V"}
